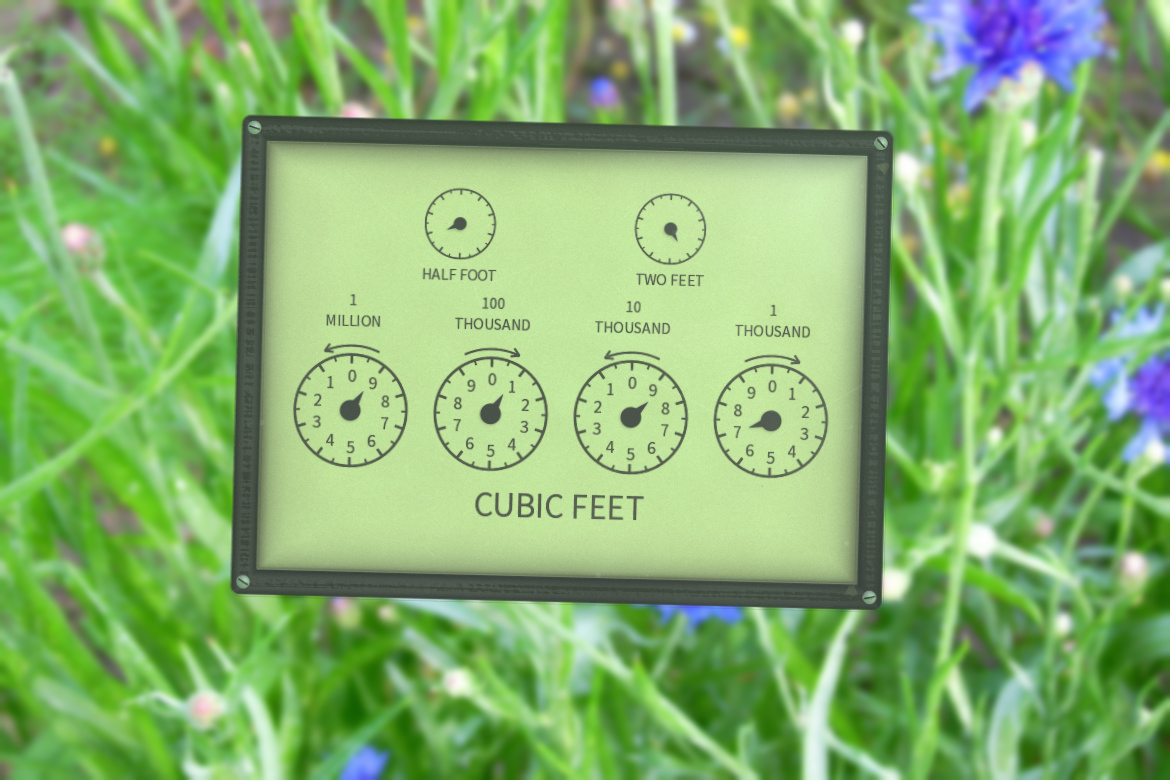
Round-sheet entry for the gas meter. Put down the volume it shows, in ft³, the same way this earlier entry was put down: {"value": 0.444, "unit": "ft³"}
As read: {"value": 908700, "unit": "ft³"}
